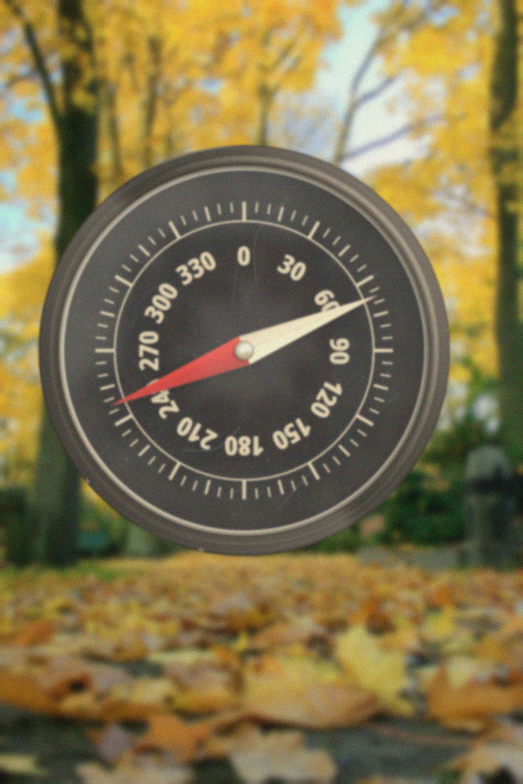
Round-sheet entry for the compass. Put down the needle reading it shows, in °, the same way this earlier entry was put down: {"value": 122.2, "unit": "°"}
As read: {"value": 247.5, "unit": "°"}
